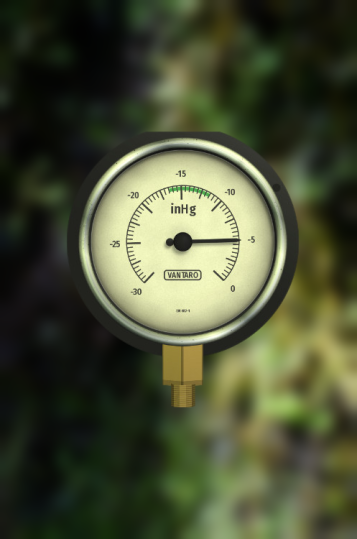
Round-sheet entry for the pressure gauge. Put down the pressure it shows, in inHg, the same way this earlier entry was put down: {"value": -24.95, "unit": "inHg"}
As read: {"value": -5, "unit": "inHg"}
